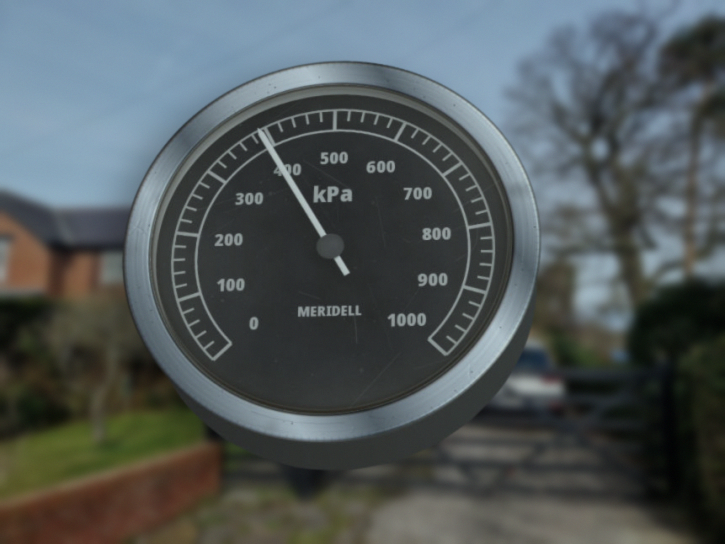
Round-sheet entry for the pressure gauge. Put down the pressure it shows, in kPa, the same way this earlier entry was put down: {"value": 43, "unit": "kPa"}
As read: {"value": 390, "unit": "kPa"}
